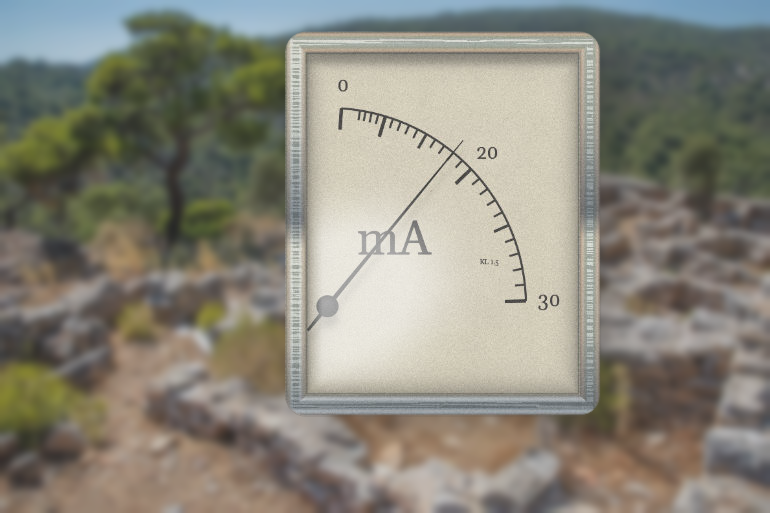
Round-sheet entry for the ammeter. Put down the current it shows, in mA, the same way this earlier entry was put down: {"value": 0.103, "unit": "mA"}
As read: {"value": 18, "unit": "mA"}
